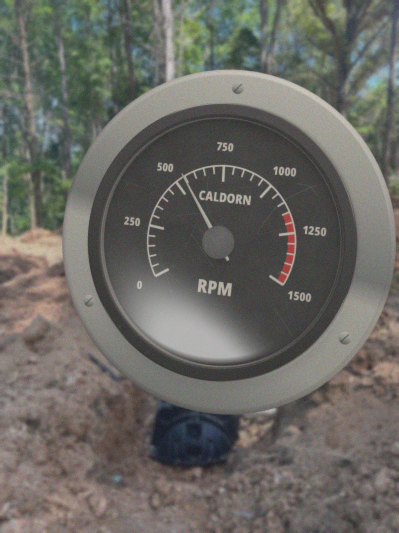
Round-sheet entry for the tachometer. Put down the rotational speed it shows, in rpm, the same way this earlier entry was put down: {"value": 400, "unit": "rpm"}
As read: {"value": 550, "unit": "rpm"}
